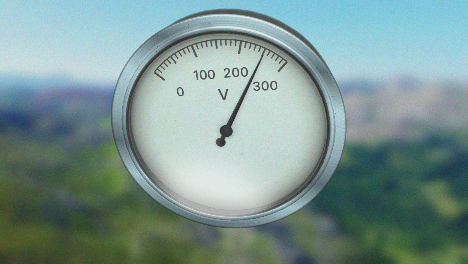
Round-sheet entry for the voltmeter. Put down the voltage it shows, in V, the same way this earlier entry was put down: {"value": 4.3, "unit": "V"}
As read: {"value": 250, "unit": "V"}
